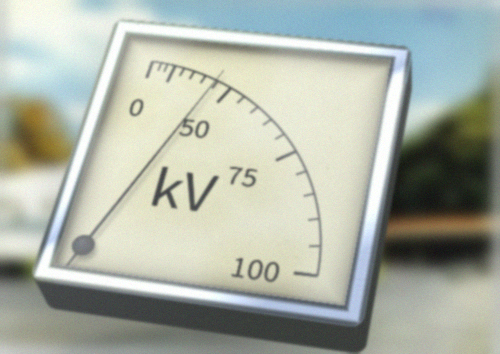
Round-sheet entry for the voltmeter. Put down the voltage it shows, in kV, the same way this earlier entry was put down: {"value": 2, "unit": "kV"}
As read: {"value": 45, "unit": "kV"}
